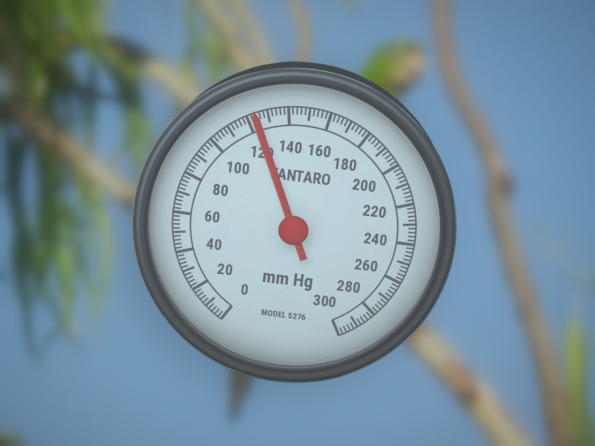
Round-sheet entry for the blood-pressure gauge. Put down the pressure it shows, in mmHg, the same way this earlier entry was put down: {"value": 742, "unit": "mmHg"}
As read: {"value": 124, "unit": "mmHg"}
